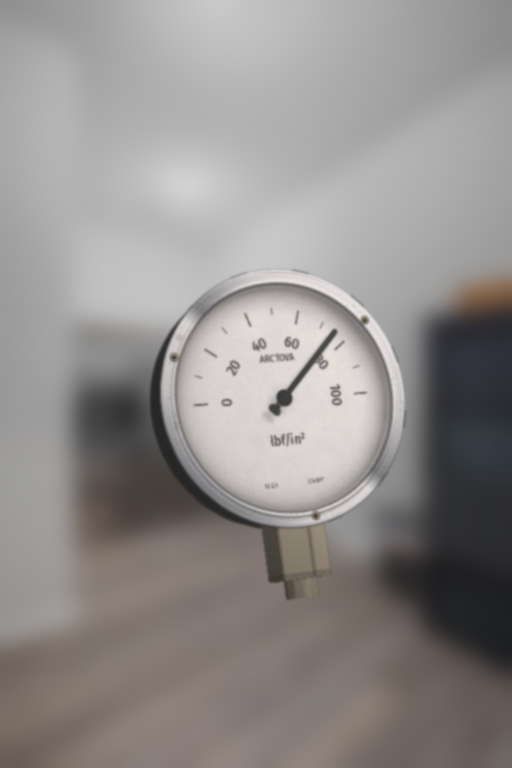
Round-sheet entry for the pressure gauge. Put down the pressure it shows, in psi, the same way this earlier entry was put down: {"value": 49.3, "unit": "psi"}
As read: {"value": 75, "unit": "psi"}
